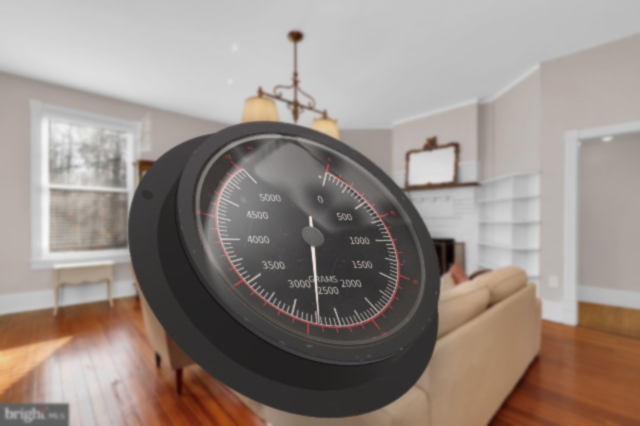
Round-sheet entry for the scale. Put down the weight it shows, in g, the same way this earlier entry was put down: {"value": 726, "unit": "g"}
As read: {"value": 2750, "unit": "g"}
